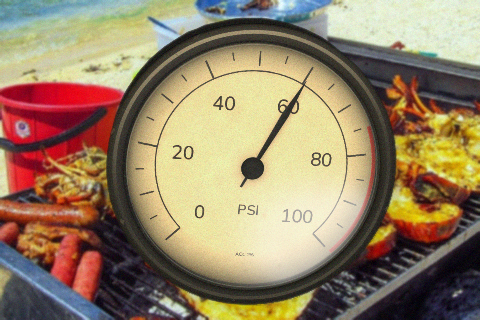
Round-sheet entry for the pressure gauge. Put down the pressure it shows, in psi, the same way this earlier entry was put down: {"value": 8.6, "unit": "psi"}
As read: {"value": 60, "unit": "psi"}
